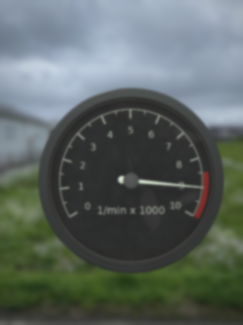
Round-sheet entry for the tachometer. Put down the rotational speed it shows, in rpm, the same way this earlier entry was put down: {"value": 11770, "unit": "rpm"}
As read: {"value": 9000, "unit": "rpm"}
